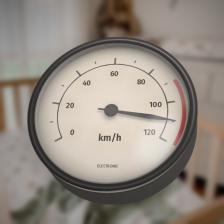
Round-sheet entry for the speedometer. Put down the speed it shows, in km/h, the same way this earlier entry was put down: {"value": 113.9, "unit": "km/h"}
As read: {"value": 110, "unit": "km/h"}
